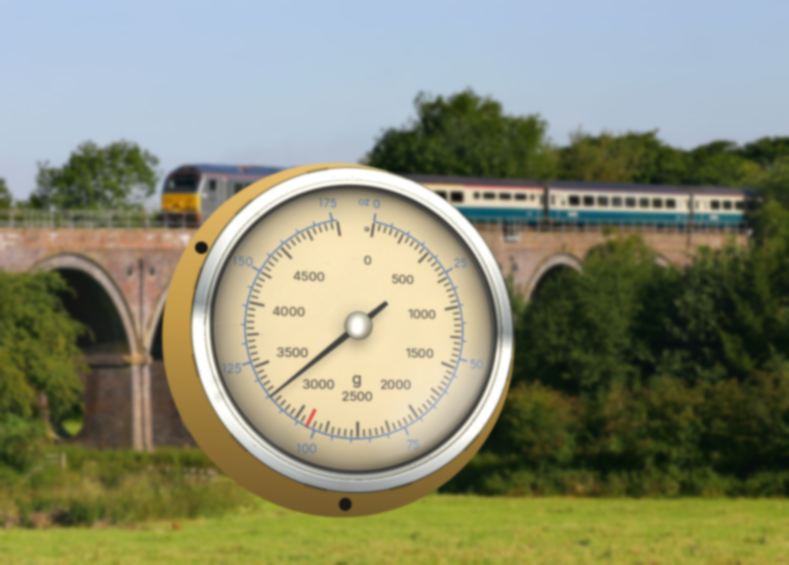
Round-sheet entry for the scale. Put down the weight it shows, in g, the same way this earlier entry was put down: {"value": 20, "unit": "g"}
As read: {"value": 3250, "unit": "g"}
